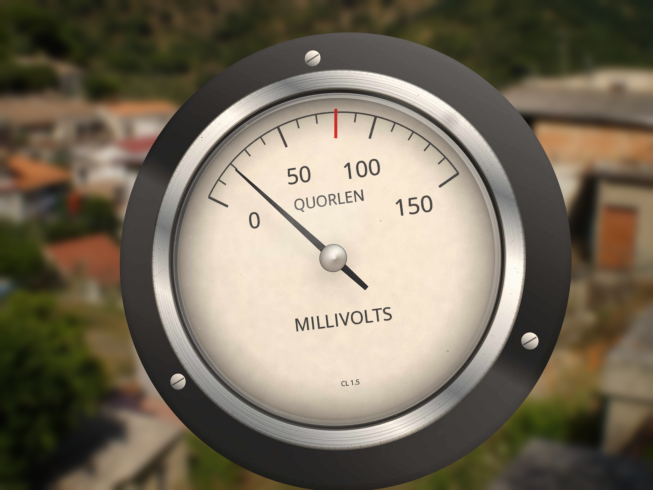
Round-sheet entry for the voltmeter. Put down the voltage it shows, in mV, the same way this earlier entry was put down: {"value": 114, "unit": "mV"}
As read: {"value": 20, "unit": "mV"}
